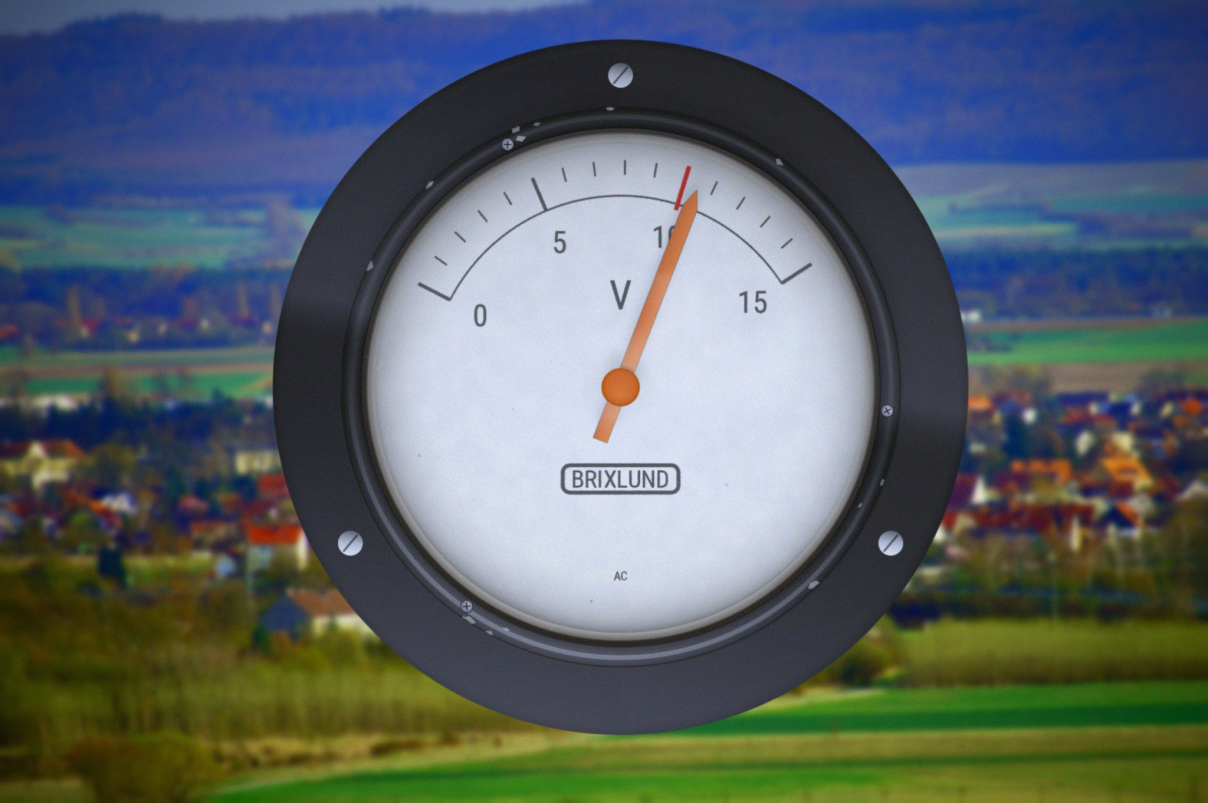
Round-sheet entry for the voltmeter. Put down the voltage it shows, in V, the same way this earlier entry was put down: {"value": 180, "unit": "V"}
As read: {"value": 10.5, "unit": "V"}
